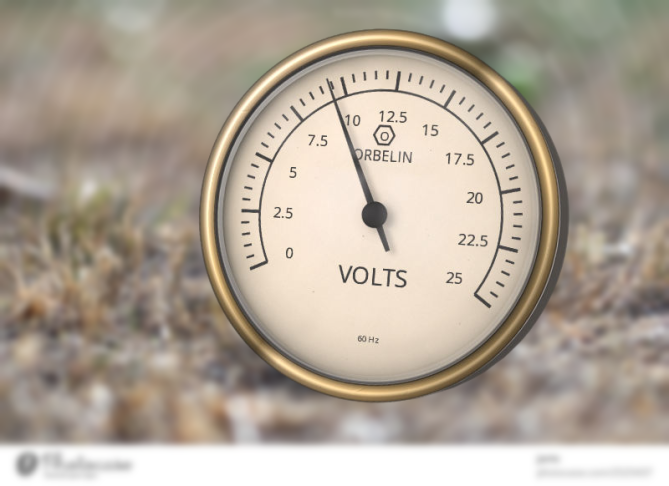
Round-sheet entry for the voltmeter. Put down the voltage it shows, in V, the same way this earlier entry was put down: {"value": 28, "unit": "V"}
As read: {"value": 9.5, "unit": "V"}
